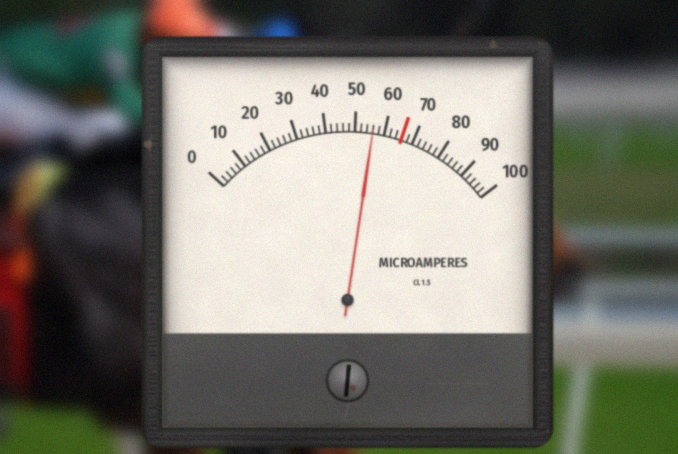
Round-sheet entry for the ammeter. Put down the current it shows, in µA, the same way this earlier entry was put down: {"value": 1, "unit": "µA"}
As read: {"value": 56, "unit": "µA"}
